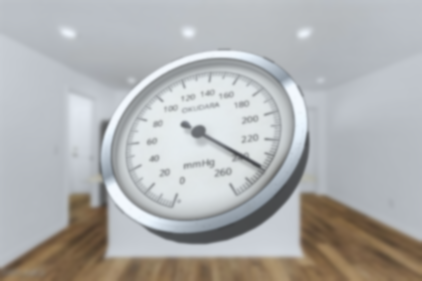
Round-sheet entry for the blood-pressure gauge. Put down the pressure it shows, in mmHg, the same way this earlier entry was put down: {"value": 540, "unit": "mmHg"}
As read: {"value": 240, "unit": "mmHg"}
